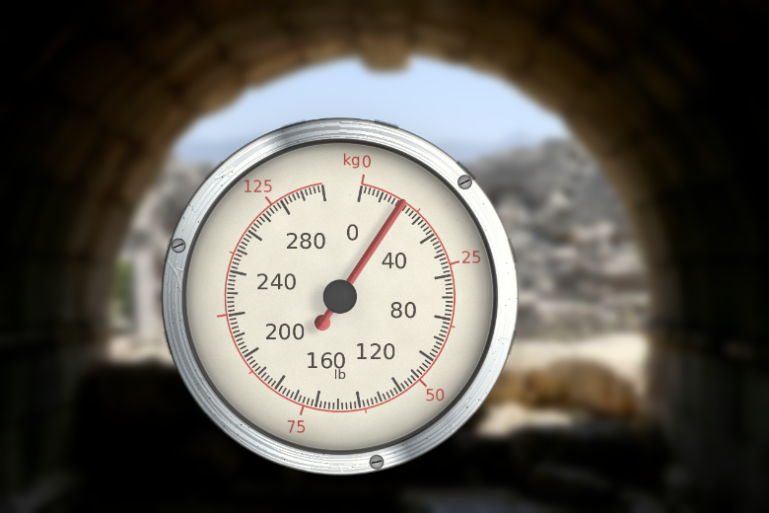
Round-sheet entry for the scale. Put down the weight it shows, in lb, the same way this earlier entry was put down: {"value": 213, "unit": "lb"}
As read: {"value": 20, "unit": "lb"}
